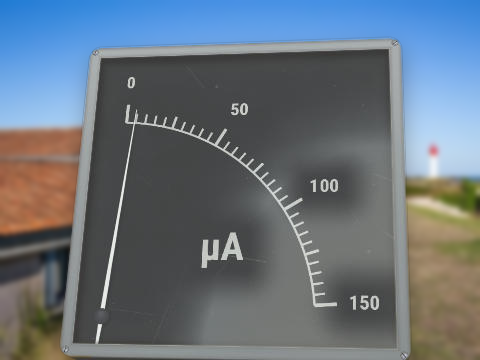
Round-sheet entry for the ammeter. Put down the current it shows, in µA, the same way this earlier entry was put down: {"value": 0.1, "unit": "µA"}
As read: {"value": 5, "unit": "µA"}
